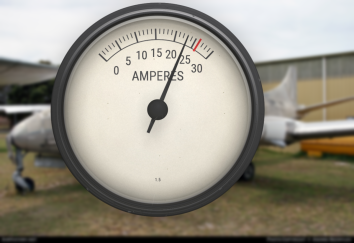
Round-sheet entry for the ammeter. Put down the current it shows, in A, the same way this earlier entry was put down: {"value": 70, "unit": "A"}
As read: {"value": 23, "unit": "A"}
